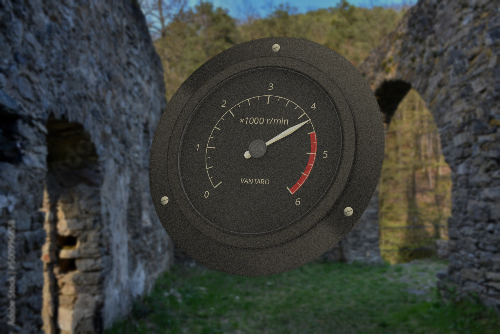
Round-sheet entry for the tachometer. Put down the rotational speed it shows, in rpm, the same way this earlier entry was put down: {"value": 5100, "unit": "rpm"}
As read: {"value": 4250, "unit": "rpm"}
